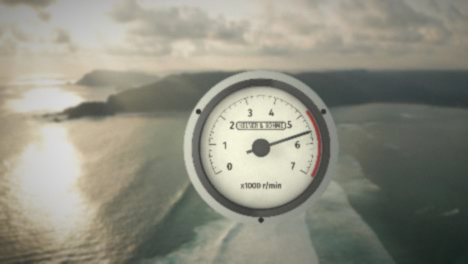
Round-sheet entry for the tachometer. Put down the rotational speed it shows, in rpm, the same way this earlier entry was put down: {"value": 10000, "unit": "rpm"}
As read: {"value": 5600, "unit": "rpm"}
